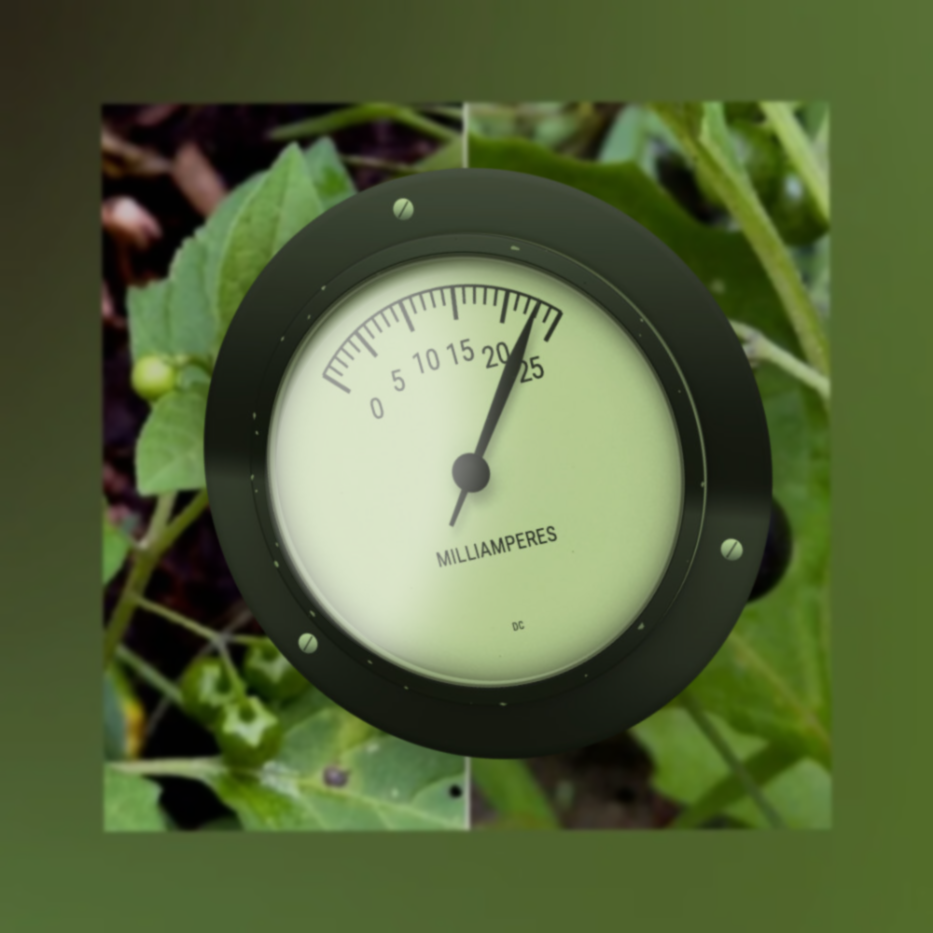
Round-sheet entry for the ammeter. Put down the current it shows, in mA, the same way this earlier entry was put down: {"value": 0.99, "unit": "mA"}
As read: {"value": 23, "unit": "mA"}
